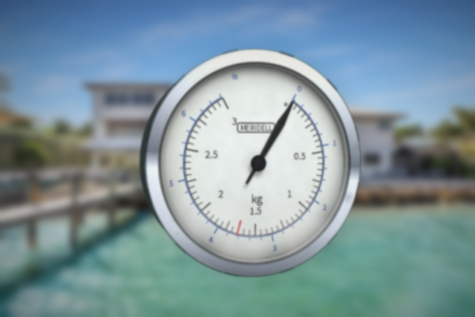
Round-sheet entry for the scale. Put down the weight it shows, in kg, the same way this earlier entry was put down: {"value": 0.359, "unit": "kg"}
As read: {"value": 0, "unit": "kg"}
